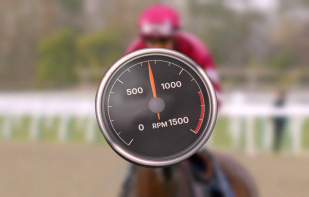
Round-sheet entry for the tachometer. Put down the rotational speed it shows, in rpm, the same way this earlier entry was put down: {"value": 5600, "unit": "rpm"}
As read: {"value": 750, "unit": "rpm"}
